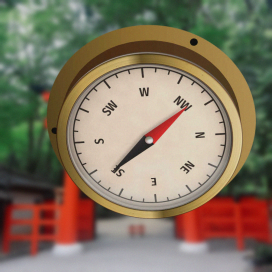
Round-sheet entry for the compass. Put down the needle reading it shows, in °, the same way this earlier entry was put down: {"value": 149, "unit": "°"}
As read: {"value": 320, "unit": "°"}
